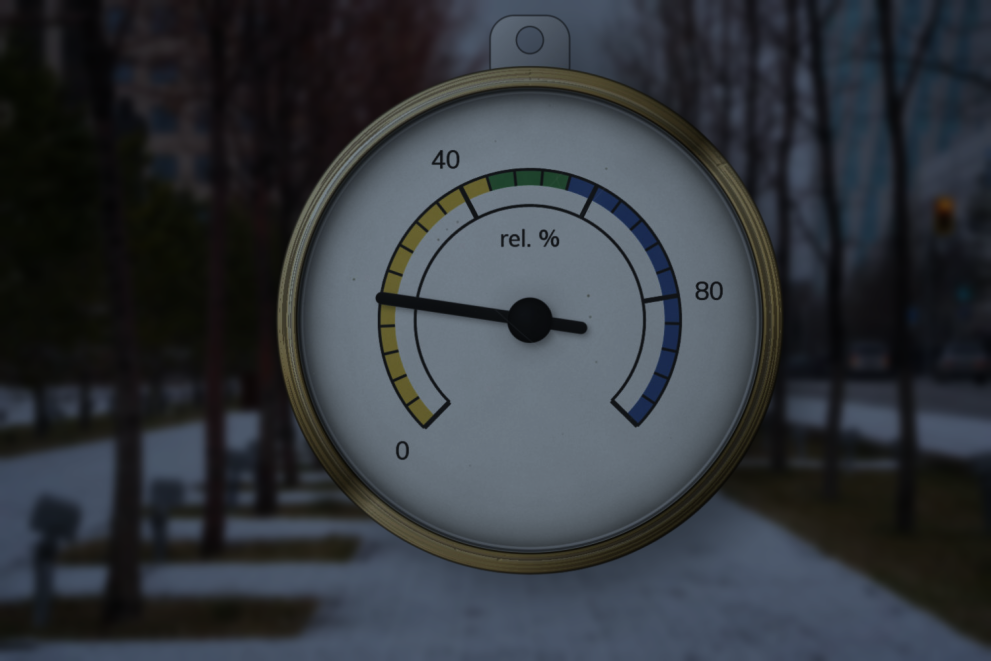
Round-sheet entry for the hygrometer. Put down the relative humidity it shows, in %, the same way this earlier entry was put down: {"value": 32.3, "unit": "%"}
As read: {"value": 20, "unit": "%"}
